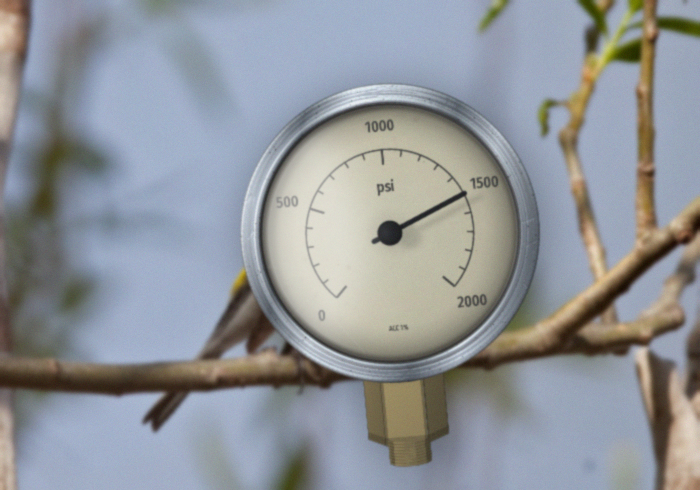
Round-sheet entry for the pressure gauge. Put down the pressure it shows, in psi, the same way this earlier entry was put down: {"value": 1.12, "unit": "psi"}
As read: {"value": 1500, "unit": "psi"}
